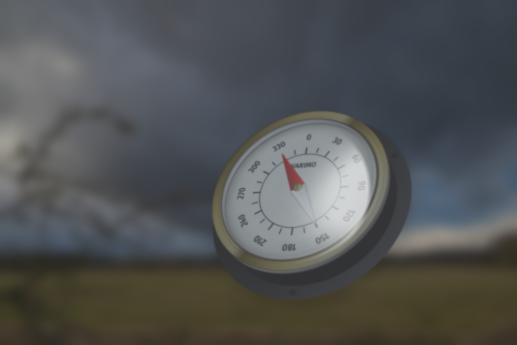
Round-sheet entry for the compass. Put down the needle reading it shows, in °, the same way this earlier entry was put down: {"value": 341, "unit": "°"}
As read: {"value": 330, "unit": "°"}
